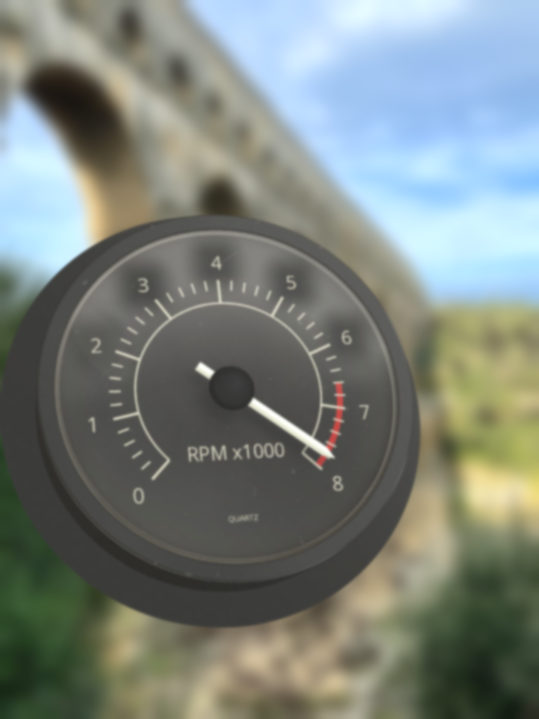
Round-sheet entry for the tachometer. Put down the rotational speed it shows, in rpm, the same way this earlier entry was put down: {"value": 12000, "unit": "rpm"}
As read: {"value": 7800, "unit": "rpm"}
